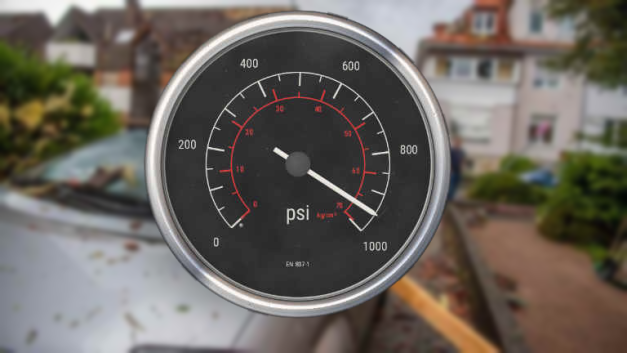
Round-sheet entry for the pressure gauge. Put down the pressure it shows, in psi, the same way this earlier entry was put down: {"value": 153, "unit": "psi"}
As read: {"value": 950, "unit": "psi"}
